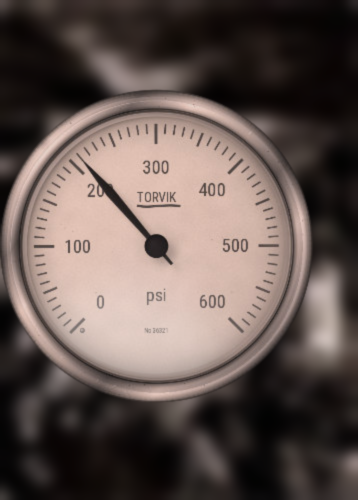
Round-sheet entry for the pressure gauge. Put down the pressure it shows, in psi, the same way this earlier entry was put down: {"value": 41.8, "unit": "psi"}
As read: {"value": 210, "unit": "psi"}
